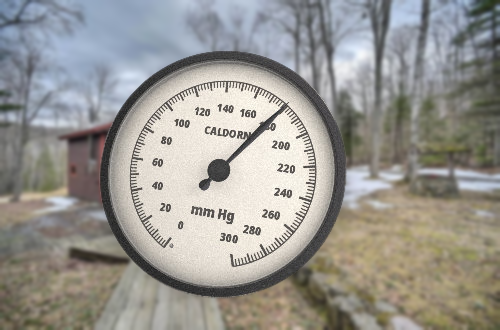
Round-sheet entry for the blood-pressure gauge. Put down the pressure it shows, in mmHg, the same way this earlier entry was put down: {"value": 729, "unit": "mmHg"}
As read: {"value": 180, "unit": "mmHg"}
